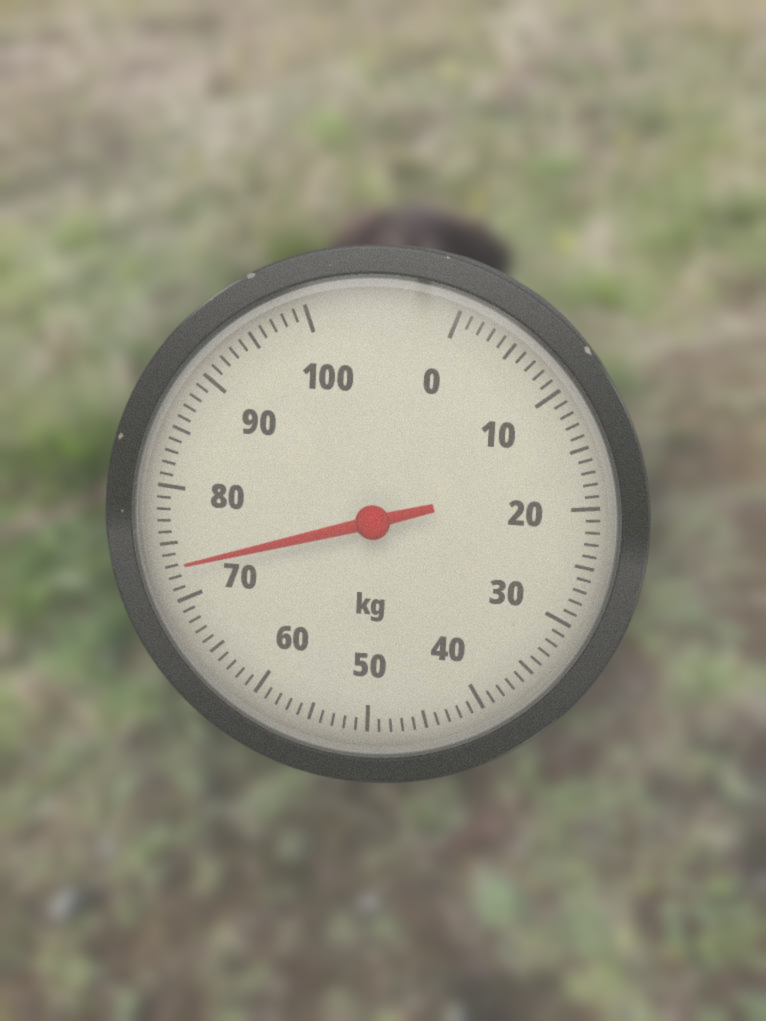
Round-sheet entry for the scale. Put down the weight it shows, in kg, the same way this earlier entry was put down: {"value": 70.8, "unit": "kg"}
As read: {"value": 73, "unit": "kg"}
